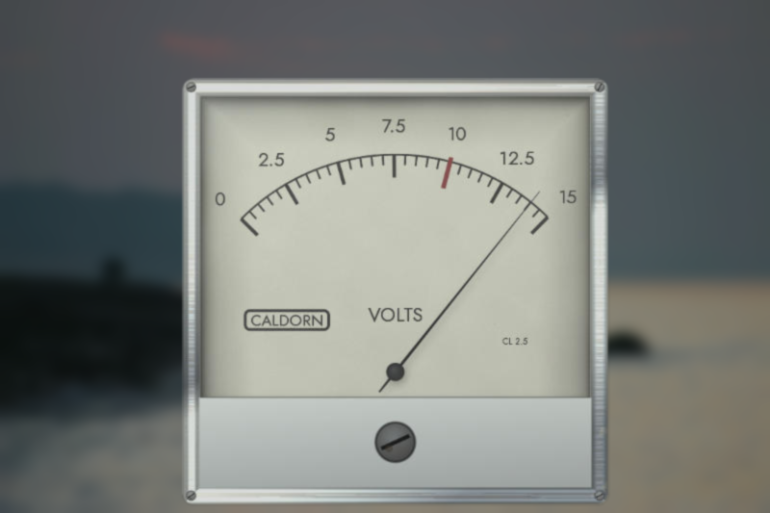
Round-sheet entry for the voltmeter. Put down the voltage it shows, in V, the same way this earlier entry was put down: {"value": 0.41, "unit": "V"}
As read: {"value": 14, "unit": "V"}
